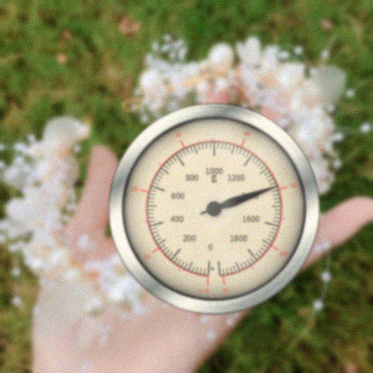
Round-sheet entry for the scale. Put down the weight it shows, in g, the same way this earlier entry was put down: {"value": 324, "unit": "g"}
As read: {"value": 1400, "unit": "g"}
